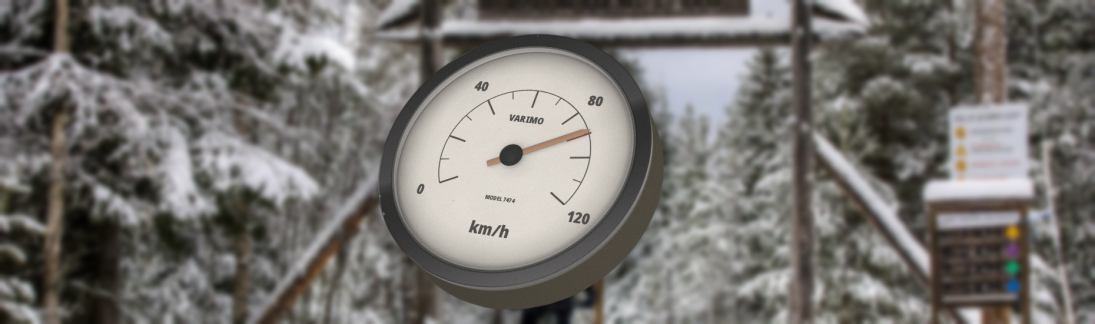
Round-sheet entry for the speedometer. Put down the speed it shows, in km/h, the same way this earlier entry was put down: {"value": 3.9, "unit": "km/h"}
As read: {"value": 90, "unit": "km/h"}
